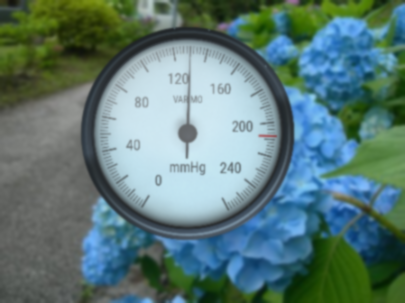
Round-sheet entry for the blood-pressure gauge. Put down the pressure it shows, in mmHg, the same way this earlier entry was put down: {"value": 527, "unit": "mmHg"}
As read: {"value": 130, "unit": "mmHg"}
